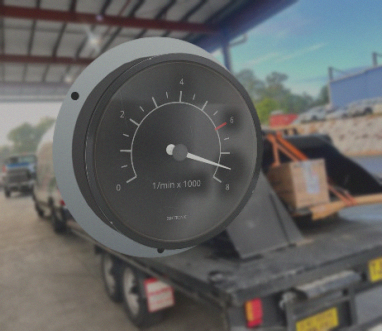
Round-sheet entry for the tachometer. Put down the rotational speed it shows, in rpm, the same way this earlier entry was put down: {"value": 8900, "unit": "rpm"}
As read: {"value": 7500, "unit": "rpm"}
